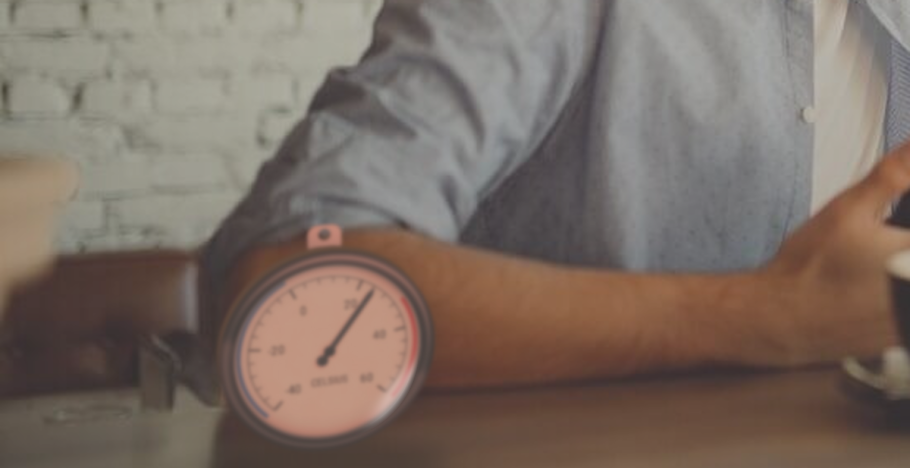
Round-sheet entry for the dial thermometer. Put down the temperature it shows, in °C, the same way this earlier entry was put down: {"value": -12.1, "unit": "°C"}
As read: {"value": 24, "unit": "°C"}
